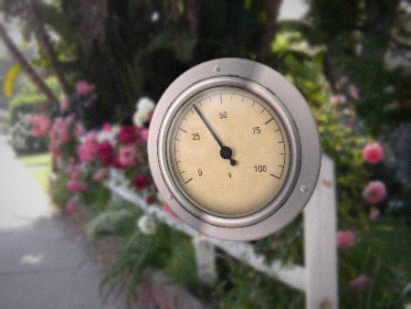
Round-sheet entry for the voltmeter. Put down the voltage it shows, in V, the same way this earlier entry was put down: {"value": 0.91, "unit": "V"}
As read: {"value": 37.5, "unit": "V"}
